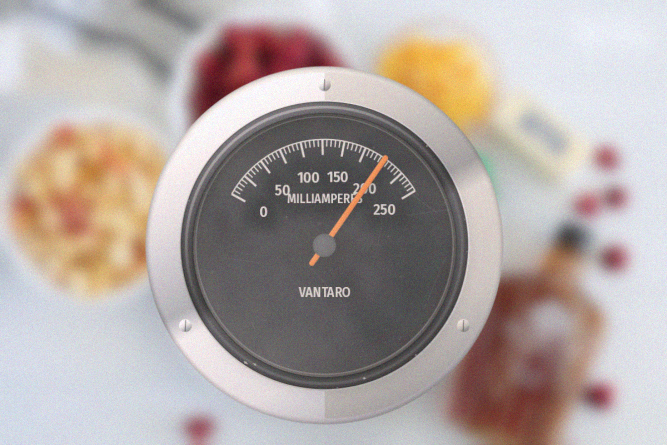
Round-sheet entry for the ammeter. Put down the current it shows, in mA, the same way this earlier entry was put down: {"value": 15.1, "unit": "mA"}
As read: {"value": 200, "unit": "mA"}
